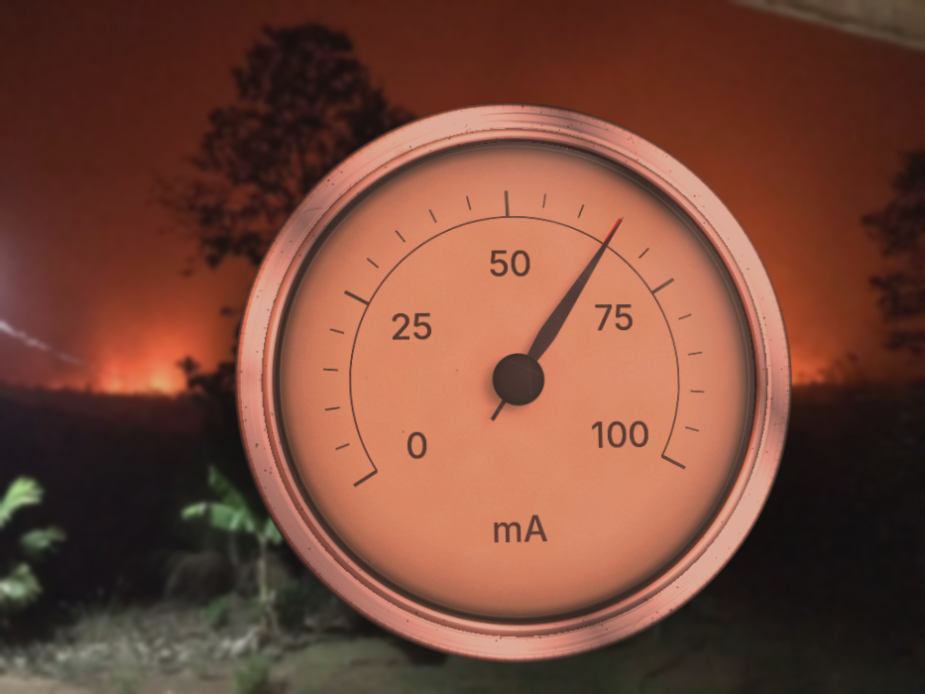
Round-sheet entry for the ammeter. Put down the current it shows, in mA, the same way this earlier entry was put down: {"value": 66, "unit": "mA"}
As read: {"value": 65, "unit": "mA"}
